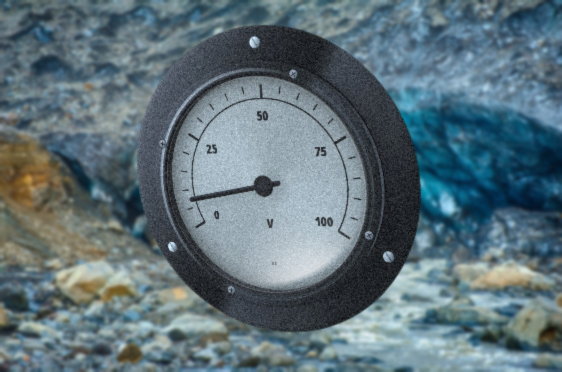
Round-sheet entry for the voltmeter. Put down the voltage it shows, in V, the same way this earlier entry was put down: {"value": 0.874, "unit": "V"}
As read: {"value": 7.5, "unit": "V"}
